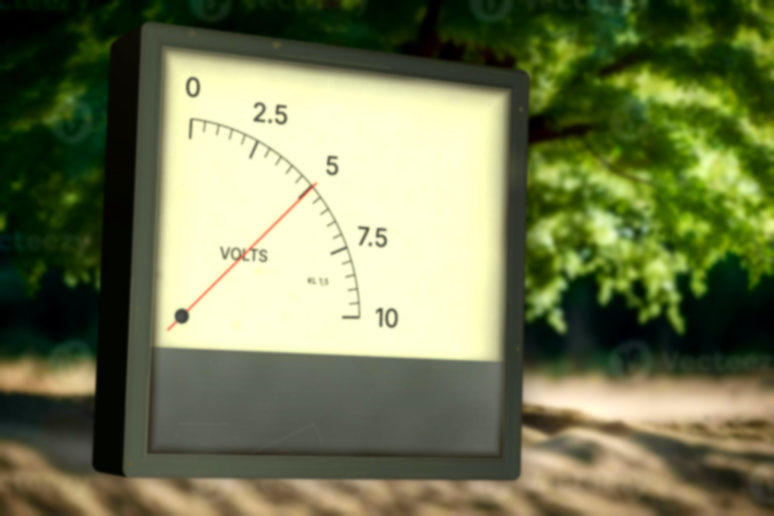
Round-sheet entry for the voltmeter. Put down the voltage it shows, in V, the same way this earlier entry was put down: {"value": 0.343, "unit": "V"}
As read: {"value": 5, "unit": "V"}
